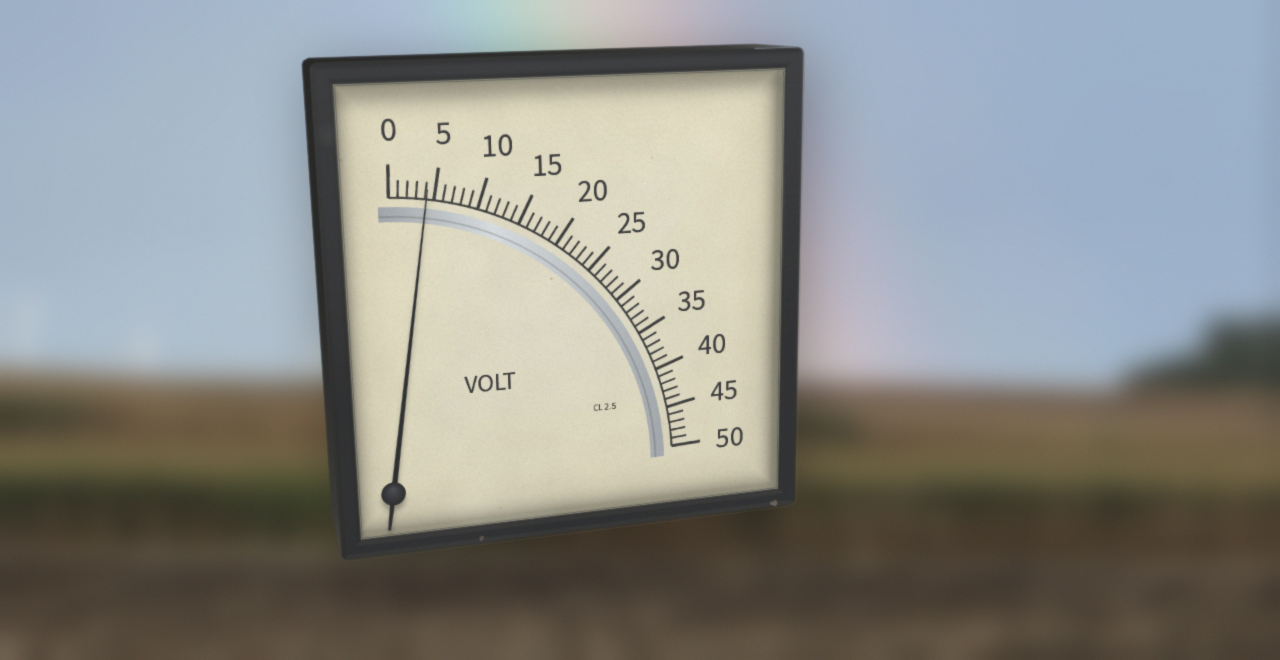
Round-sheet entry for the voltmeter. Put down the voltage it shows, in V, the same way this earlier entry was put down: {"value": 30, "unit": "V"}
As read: {"value": 4, "unit": "V"}
